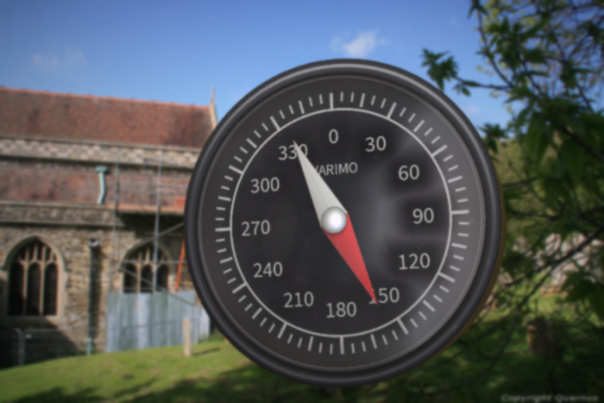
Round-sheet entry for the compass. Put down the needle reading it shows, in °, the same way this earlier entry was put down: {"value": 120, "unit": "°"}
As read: {"value": 155, "unit": "°"}
